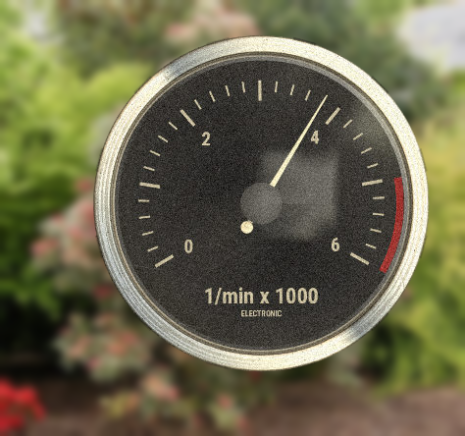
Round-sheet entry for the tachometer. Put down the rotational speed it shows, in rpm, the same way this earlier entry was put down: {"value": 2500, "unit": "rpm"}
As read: {"value": 3800, "unit": "rpm"}
